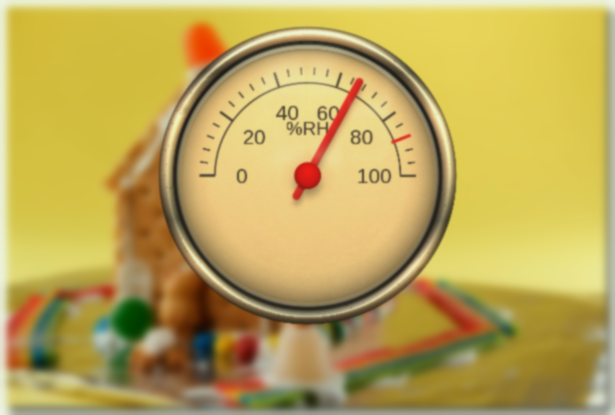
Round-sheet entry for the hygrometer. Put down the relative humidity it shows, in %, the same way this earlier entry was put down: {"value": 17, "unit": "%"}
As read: {"value": 66, "unit": "%"}
